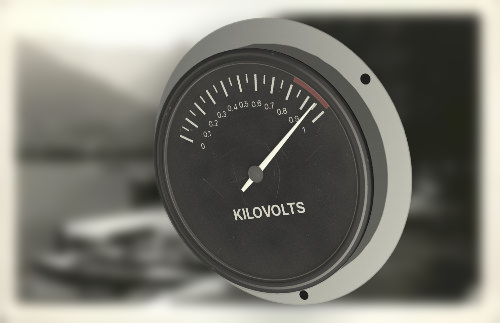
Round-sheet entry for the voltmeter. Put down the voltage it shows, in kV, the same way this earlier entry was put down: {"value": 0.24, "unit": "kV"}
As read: {"value": 0.95, "unit": "kV"}
